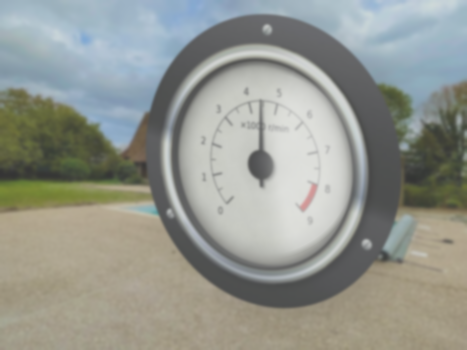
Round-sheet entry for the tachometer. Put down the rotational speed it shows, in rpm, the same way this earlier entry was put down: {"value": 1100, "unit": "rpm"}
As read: {"value": 4500, "unit": "rpm"}
